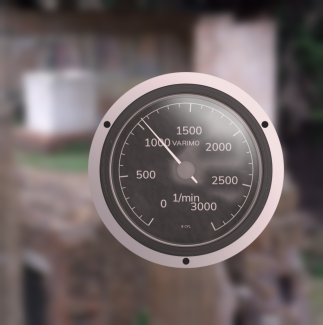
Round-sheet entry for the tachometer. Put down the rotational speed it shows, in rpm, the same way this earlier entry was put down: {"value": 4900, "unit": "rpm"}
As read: {"value": 1050, "unit": "rpm"}
